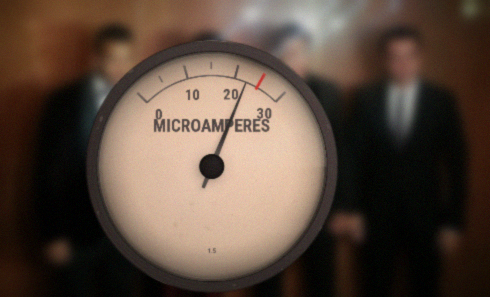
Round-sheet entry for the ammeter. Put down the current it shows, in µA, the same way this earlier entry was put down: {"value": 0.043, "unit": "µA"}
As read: {"value": 22.5, "unit": "µA"}
